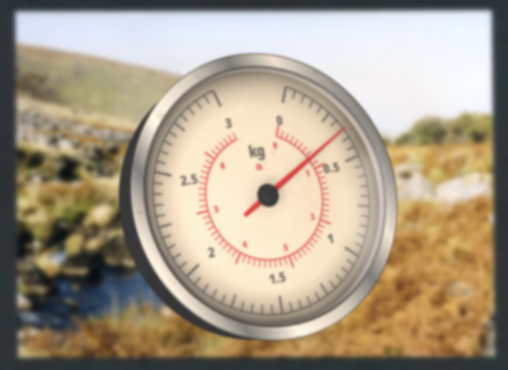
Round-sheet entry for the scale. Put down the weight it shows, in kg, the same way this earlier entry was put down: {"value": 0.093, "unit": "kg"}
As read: {"value": 0.35, "unit": "kg"}
